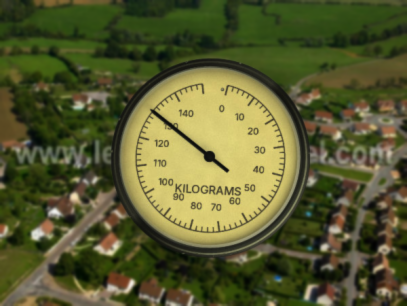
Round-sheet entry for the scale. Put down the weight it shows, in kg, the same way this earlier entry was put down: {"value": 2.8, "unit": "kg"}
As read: {"value": 130, "unit": "kg"}
